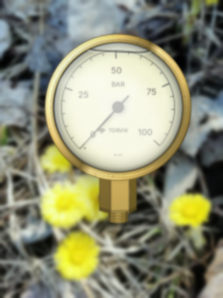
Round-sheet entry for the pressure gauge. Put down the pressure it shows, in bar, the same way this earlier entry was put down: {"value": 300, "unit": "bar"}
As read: {"value": 0, "unit": "bar"}
